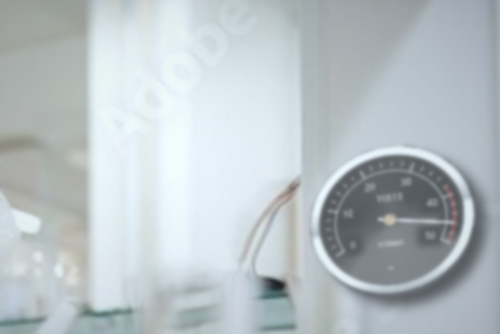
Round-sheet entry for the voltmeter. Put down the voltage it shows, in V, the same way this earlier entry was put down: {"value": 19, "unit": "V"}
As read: {"value": 46, "unit": "V"}
